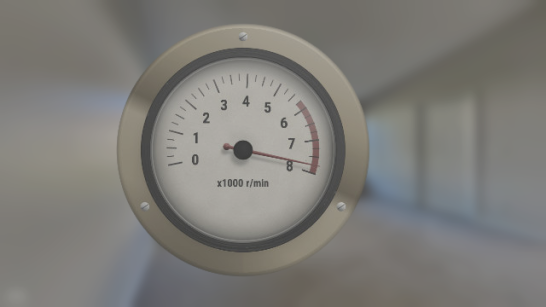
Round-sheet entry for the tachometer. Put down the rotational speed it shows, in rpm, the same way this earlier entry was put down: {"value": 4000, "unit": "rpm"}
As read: {"value": 7750, "unit": "rpm"}
